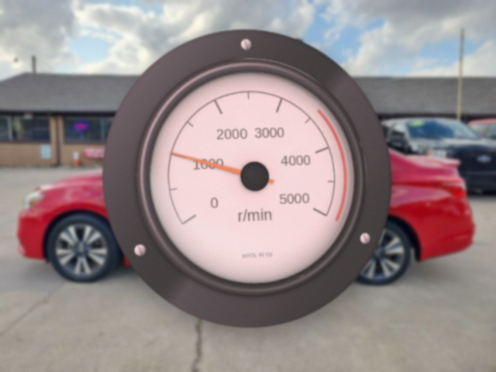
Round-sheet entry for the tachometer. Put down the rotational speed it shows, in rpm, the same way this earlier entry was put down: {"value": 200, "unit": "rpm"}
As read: {"value": 1000, "unit": "rpm"}
